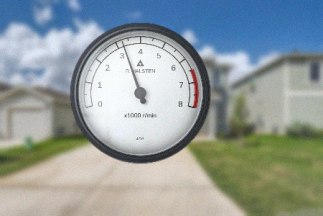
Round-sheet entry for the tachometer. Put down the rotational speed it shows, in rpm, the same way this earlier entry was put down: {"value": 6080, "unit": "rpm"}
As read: {"value": 3250, "unit": "rpm"}
